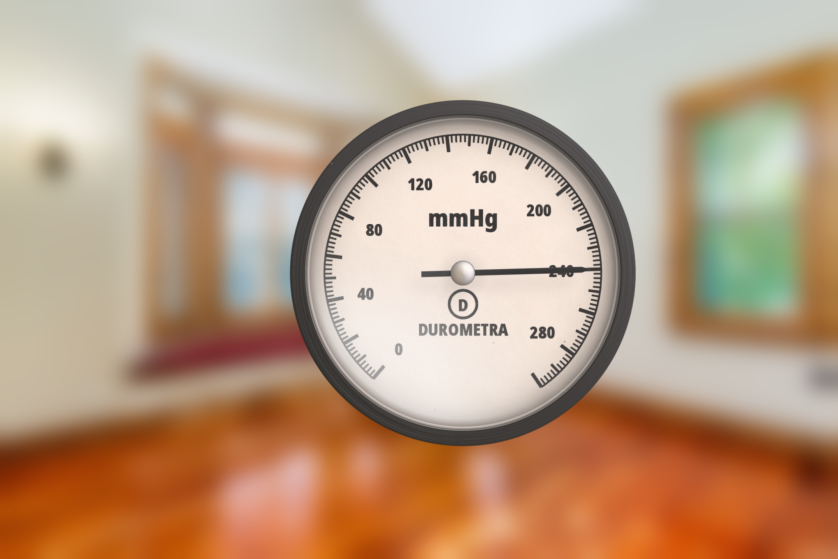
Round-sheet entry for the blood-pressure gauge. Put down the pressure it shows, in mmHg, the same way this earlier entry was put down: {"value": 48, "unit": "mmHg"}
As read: {"value": 240, "unit": "mmHg"}
